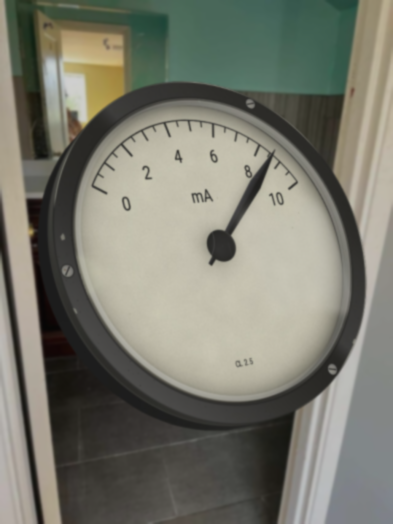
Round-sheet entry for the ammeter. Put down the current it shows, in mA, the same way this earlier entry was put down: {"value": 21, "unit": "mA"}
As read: {"value": 8.5, "unit": "mA"}
